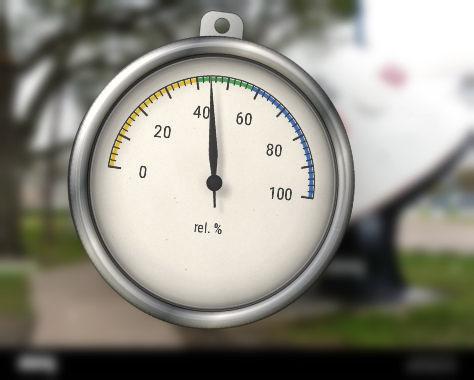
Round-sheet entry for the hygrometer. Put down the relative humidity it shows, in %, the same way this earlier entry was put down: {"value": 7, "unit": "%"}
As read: {"value": 44, "unit": "%"}
